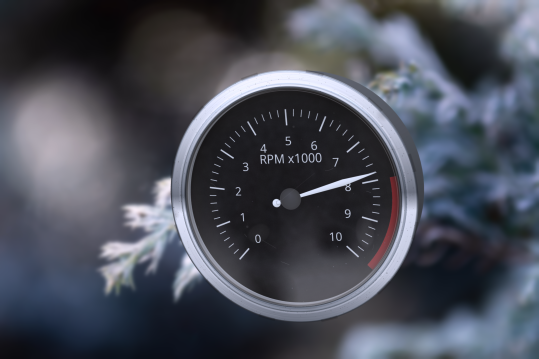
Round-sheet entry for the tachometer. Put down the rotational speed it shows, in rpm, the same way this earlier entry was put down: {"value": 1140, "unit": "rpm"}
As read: {"value": 7800, "unit": "rpm"}
